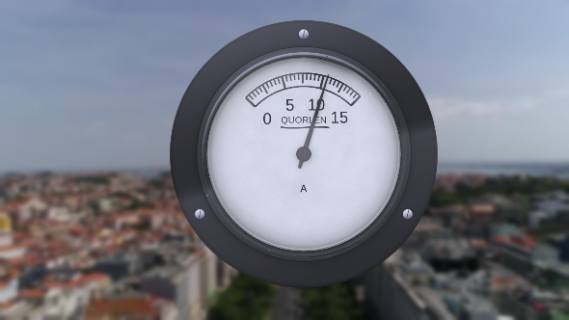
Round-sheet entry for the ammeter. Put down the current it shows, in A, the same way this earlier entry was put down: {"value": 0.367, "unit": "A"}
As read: {"value": 10.5, "unit": "A"}
